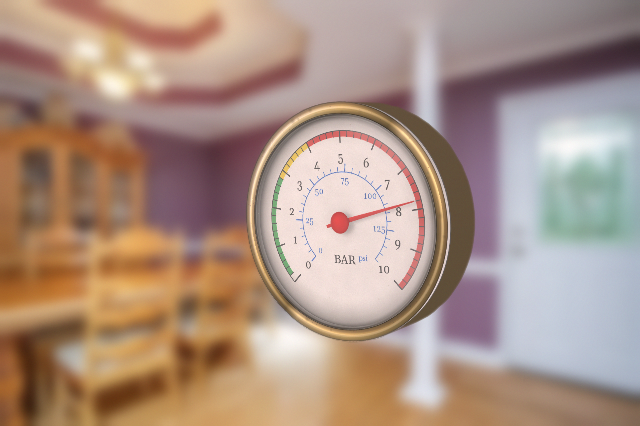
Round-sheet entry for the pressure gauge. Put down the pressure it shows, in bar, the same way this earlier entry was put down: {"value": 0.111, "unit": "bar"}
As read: {"value": 7.8, "unit": "bar"}
